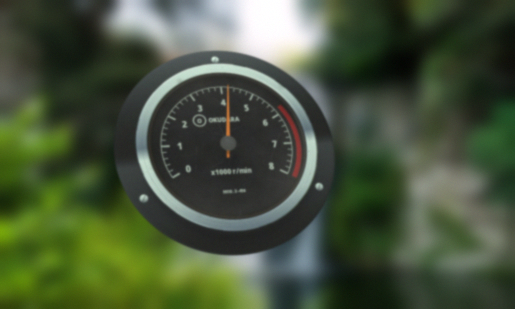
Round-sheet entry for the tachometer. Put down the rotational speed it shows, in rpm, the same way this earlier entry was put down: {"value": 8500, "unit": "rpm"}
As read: {"value": 4200, "unit": "rpm"}
